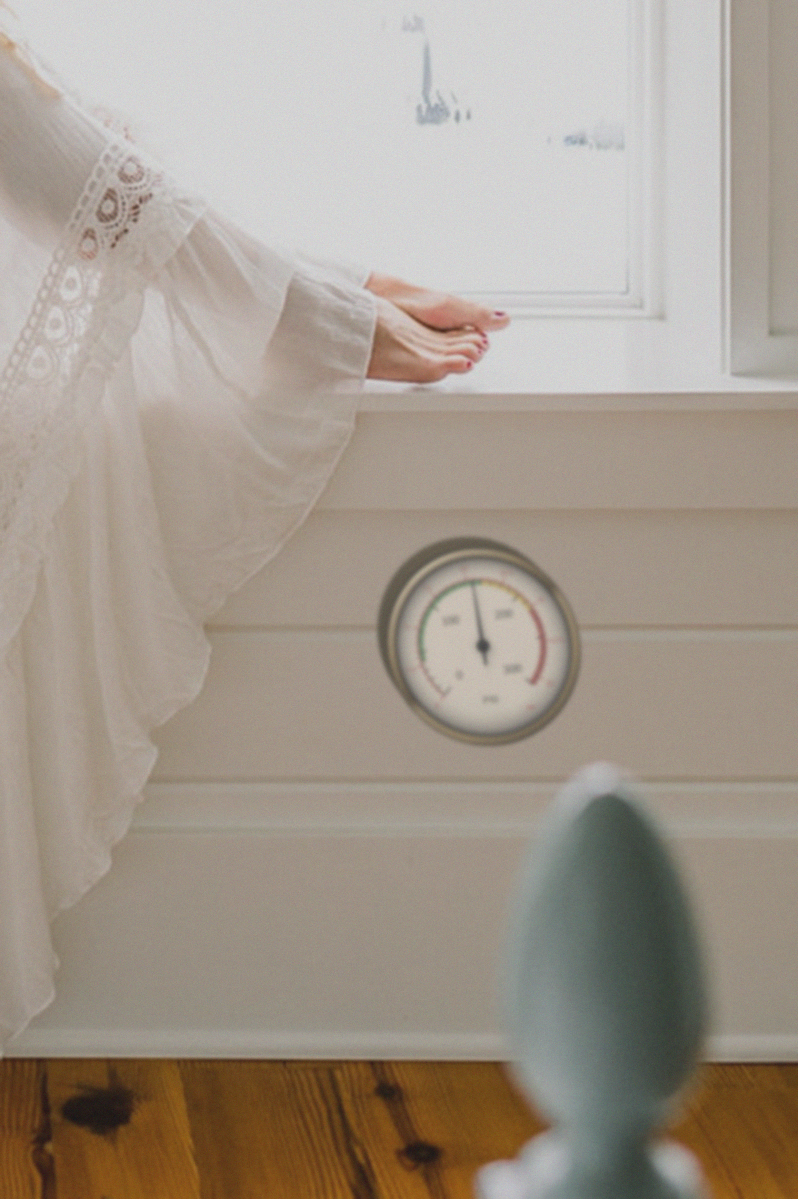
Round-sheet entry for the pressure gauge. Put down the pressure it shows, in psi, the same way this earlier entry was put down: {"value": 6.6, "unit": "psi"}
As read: {"value": 150, "unit": "psi"}
